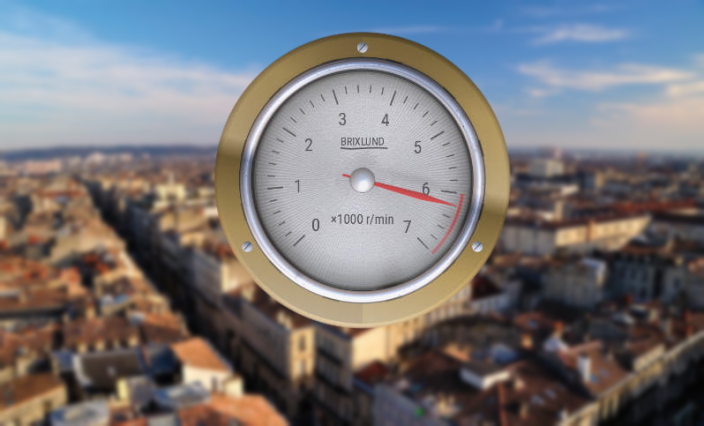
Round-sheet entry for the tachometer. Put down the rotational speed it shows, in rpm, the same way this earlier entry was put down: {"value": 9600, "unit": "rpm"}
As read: {"value": 6200, "unit": "rpm"}
